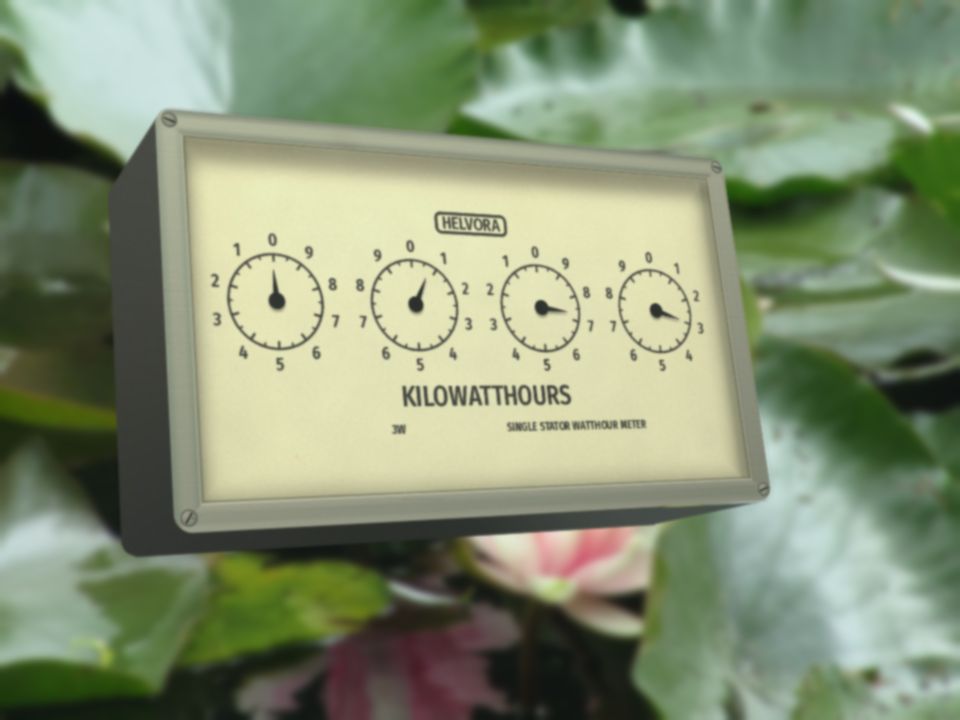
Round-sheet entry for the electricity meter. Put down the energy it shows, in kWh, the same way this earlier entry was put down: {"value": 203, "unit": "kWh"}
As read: {"value": 73, "unit": "kWh"}
